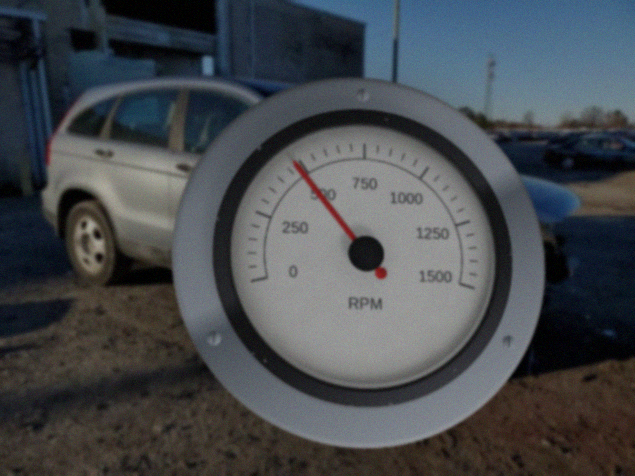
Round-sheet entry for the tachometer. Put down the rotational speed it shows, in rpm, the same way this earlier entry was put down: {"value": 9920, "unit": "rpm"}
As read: {"value": 475, "unit": "rpm"}
